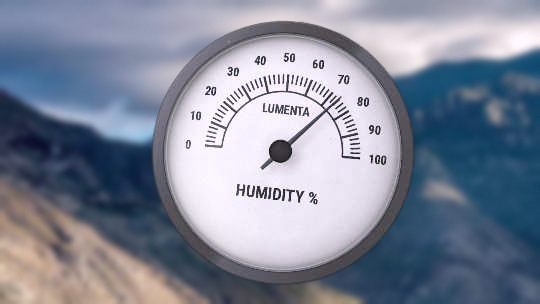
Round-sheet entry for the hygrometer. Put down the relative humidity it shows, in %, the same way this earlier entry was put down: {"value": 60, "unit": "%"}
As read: {"value": 74, "unit": "%"}
